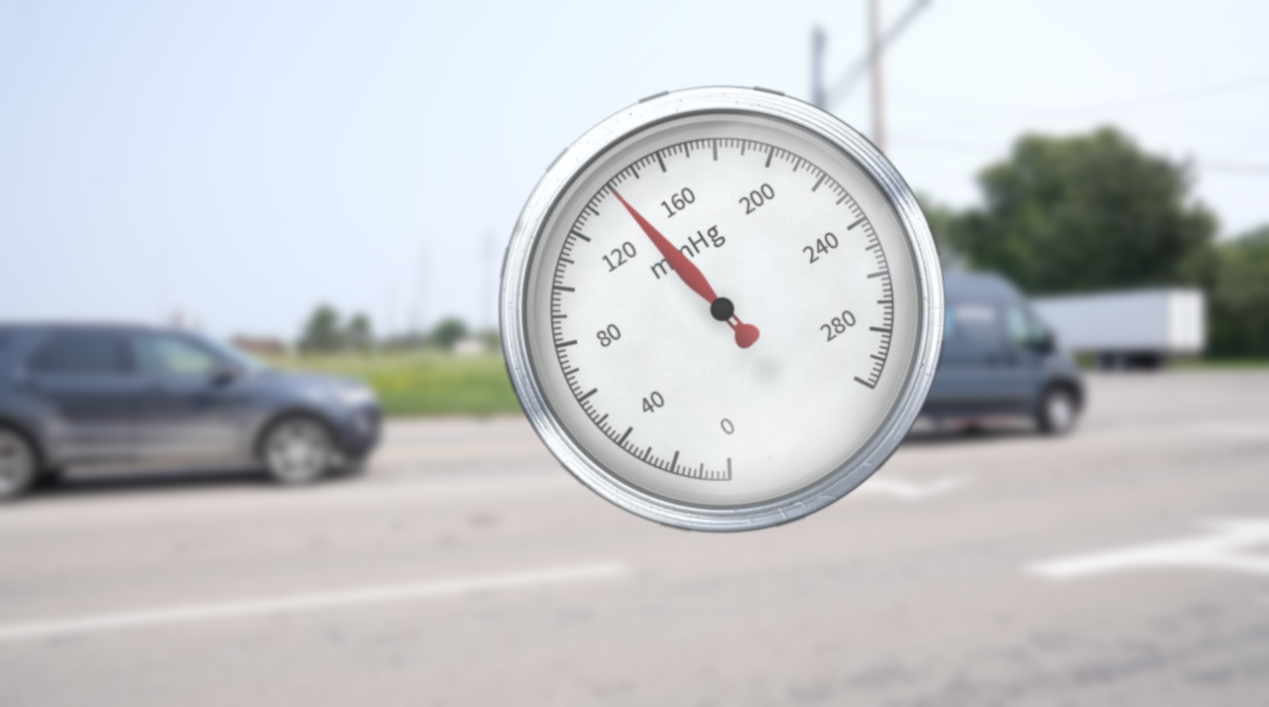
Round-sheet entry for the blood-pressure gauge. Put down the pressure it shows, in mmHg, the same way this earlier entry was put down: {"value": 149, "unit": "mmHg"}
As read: {"value": 140, "unit": "mmHg"}
